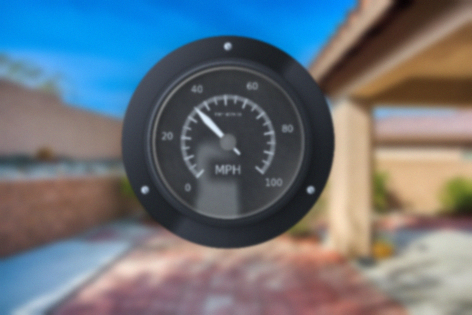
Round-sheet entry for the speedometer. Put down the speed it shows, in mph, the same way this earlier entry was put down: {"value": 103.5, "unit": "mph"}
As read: {"value": 35, "unit": "mph"}
